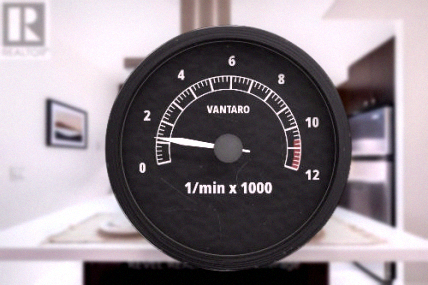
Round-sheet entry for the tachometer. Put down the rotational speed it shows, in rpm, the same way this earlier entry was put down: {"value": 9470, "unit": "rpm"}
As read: {"value": 1200, "unit": "rpm"}
